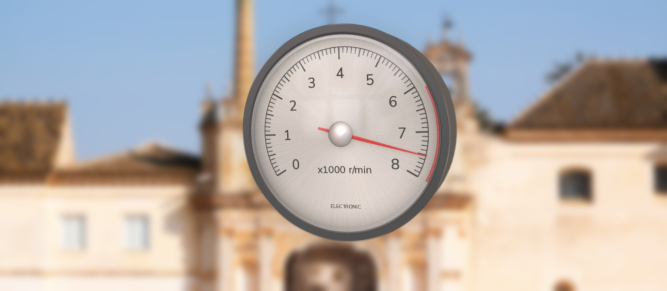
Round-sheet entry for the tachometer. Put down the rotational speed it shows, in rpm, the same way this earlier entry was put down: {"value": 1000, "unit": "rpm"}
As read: {"value": 7500, "unit": "rpm"}
